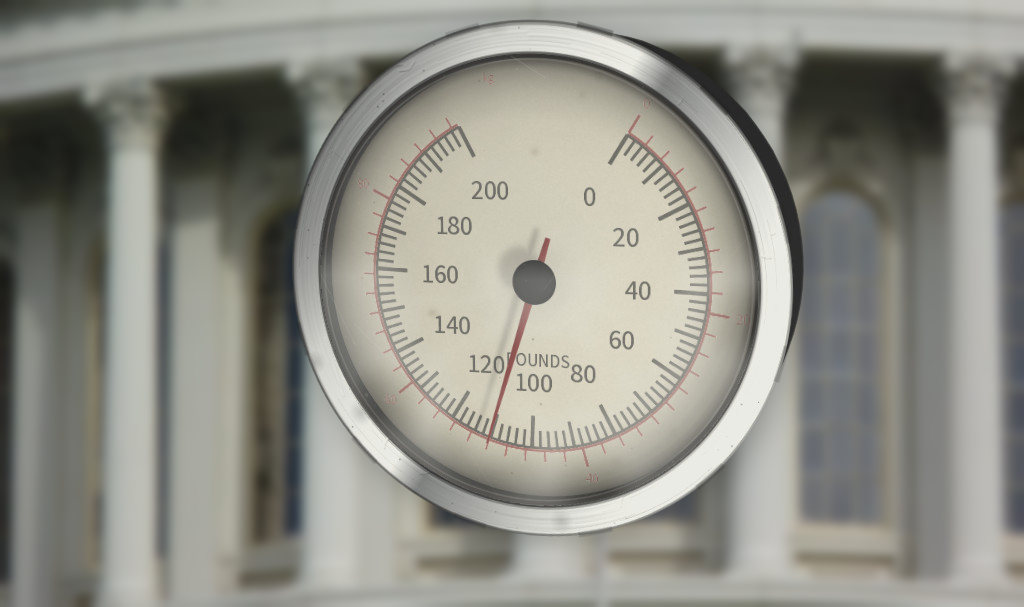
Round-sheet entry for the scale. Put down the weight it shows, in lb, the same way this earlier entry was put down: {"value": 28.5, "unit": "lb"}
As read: {"value": 110, "unit": "lb"}
